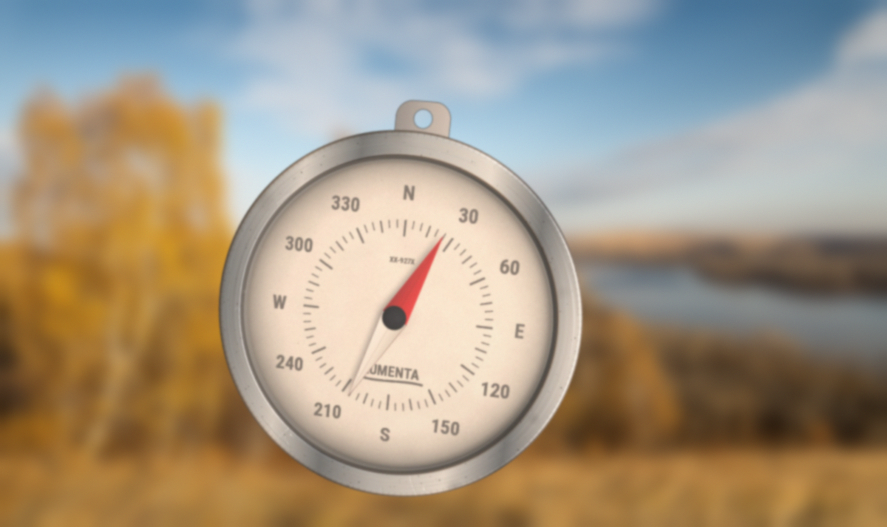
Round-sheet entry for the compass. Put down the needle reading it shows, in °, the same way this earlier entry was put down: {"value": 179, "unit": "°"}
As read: {"value": 25, "unit": "°"}
